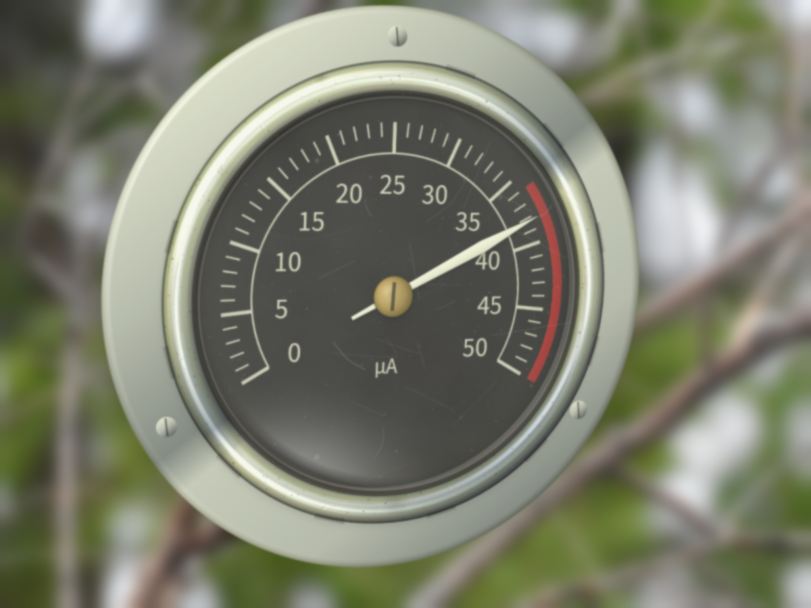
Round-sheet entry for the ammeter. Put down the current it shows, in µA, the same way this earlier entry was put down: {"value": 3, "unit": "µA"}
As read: {"value": 38, "unit": "µA"}
